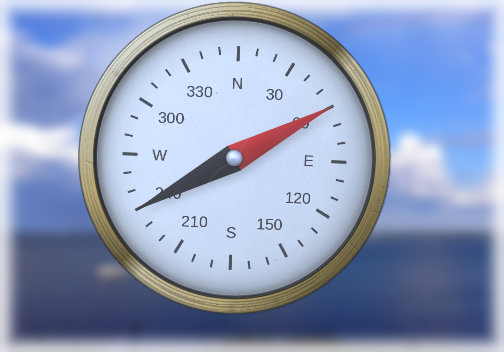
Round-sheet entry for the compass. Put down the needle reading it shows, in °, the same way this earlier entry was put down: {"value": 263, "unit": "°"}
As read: {"value": 60, "unit": "°"}
